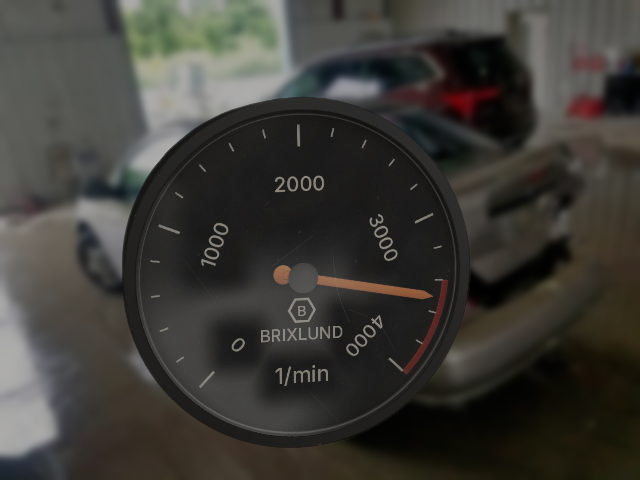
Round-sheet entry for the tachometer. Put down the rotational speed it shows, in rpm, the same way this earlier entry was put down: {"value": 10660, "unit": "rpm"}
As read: {"value": 3500, "unit": "rpm"}
